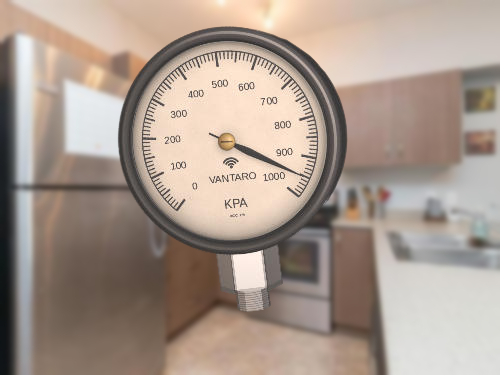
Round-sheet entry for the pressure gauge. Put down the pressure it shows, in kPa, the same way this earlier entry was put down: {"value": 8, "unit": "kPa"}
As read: {"value": 950, "unit": "kPa"}
